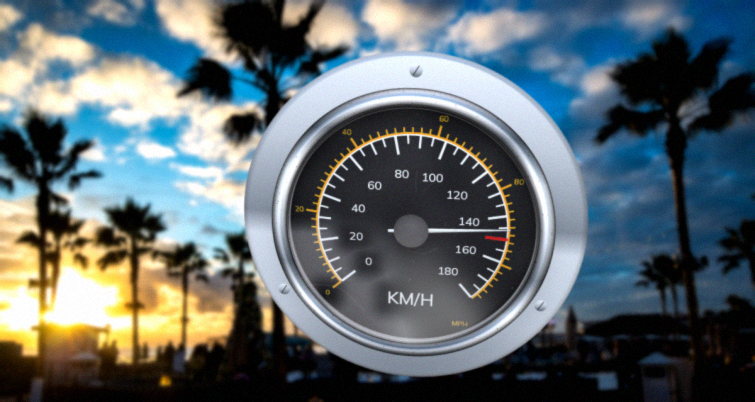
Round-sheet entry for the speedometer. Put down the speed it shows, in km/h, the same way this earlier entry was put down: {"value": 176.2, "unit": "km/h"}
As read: {"value": 145, "unit": "km/h"}
